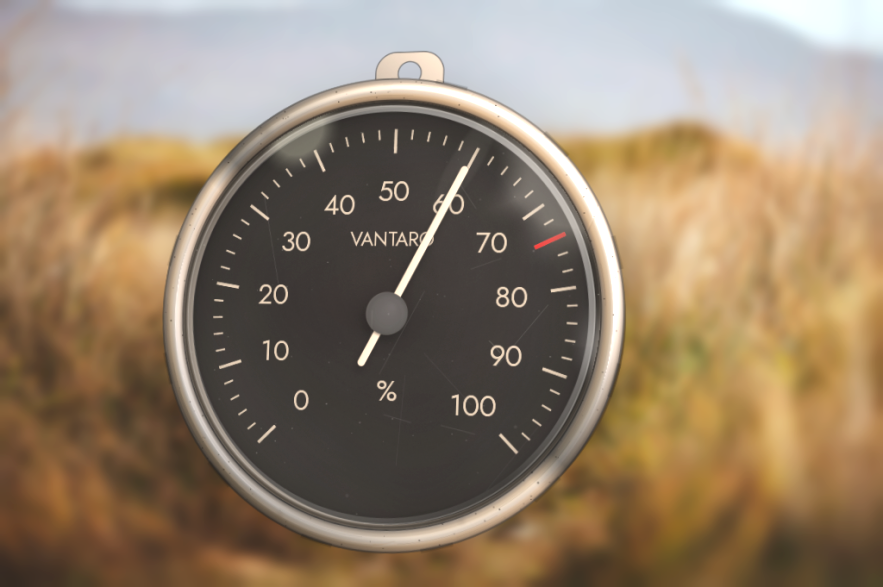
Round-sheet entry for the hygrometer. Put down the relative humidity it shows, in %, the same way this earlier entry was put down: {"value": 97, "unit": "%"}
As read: {"value": 60, "unit": "%"}
